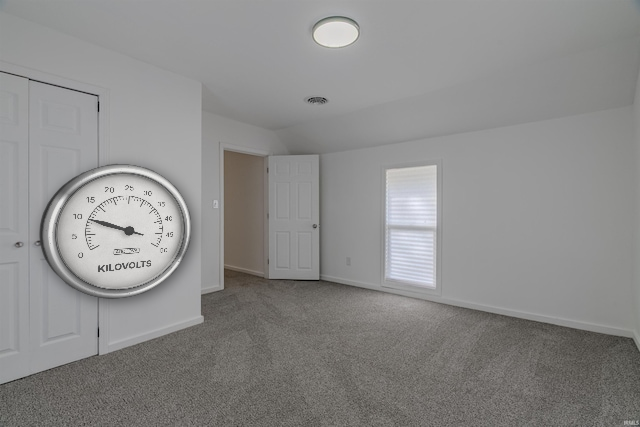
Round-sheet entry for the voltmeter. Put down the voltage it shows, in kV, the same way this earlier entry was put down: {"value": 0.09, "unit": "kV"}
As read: {"value": 10, "unit": "kV"}
